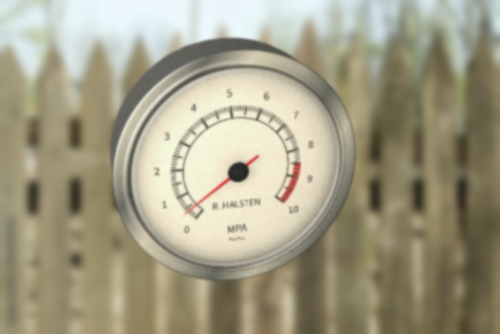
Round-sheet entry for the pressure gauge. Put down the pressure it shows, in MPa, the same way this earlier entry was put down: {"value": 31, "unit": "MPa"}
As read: {"value": 0.5, "unit": "MPa"}
